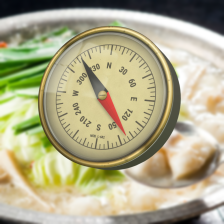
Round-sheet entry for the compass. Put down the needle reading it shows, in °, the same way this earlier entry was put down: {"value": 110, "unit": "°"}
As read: {"value": 140, "unit": "°"}
